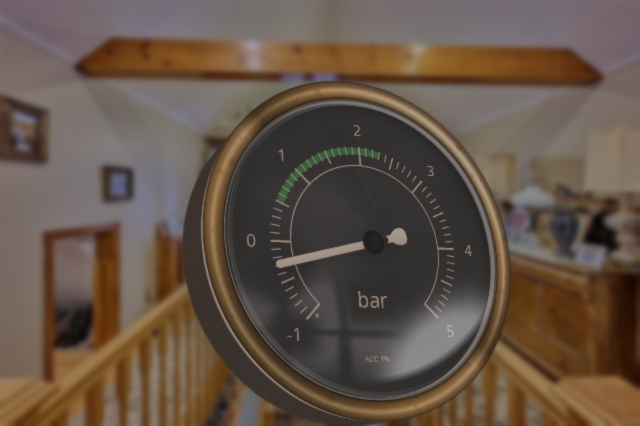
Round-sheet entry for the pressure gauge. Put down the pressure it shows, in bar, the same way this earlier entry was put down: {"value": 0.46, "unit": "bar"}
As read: {"value": -0.3, "unit": "bar"}
